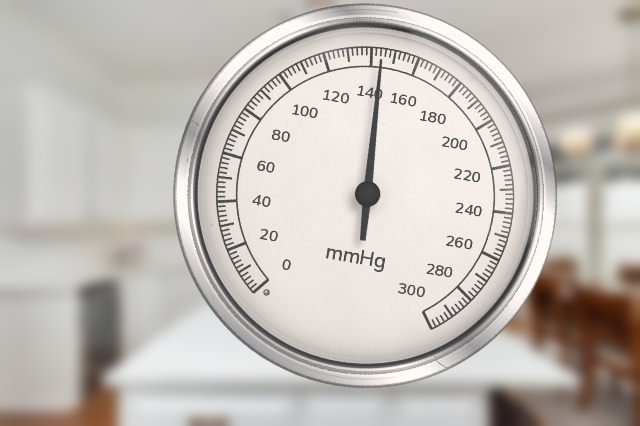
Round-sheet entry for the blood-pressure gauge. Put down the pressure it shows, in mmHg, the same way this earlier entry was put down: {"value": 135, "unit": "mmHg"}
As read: {"value": 144, "unit": "mmHg"}
